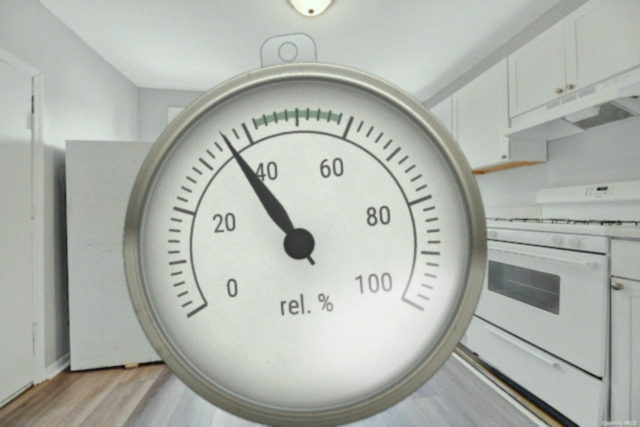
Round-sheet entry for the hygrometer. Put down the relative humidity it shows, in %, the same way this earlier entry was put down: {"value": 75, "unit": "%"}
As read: {"value": 36, "unit": "%"}
